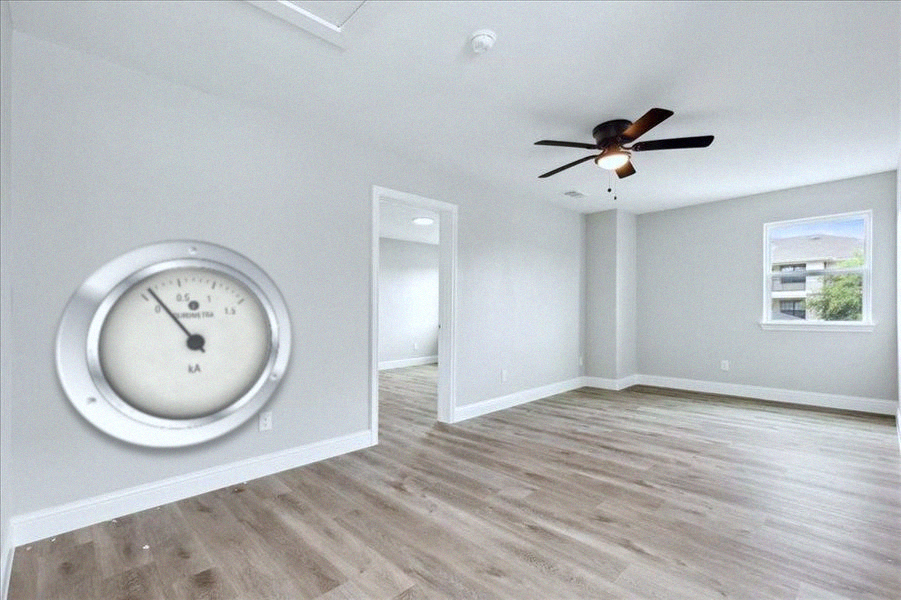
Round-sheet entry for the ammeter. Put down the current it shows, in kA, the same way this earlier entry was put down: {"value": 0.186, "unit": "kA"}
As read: {"value": 0.1, "unit": "kA"}
